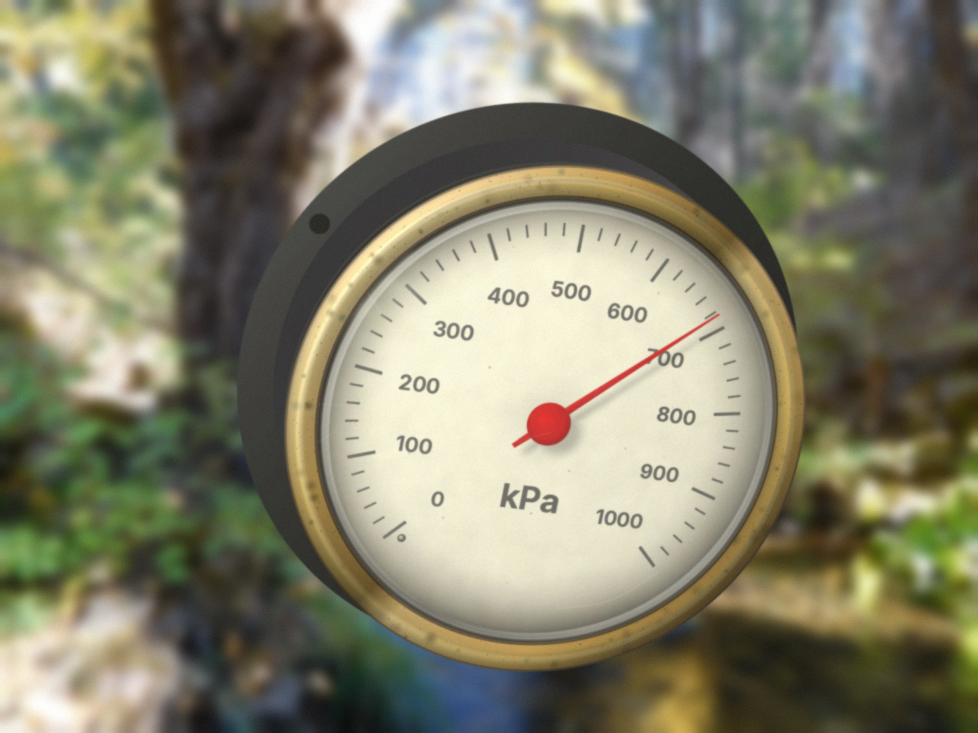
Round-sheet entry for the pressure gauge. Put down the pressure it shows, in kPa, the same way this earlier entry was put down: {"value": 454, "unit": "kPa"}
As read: {"value": 680, "unit": "kPa"}
